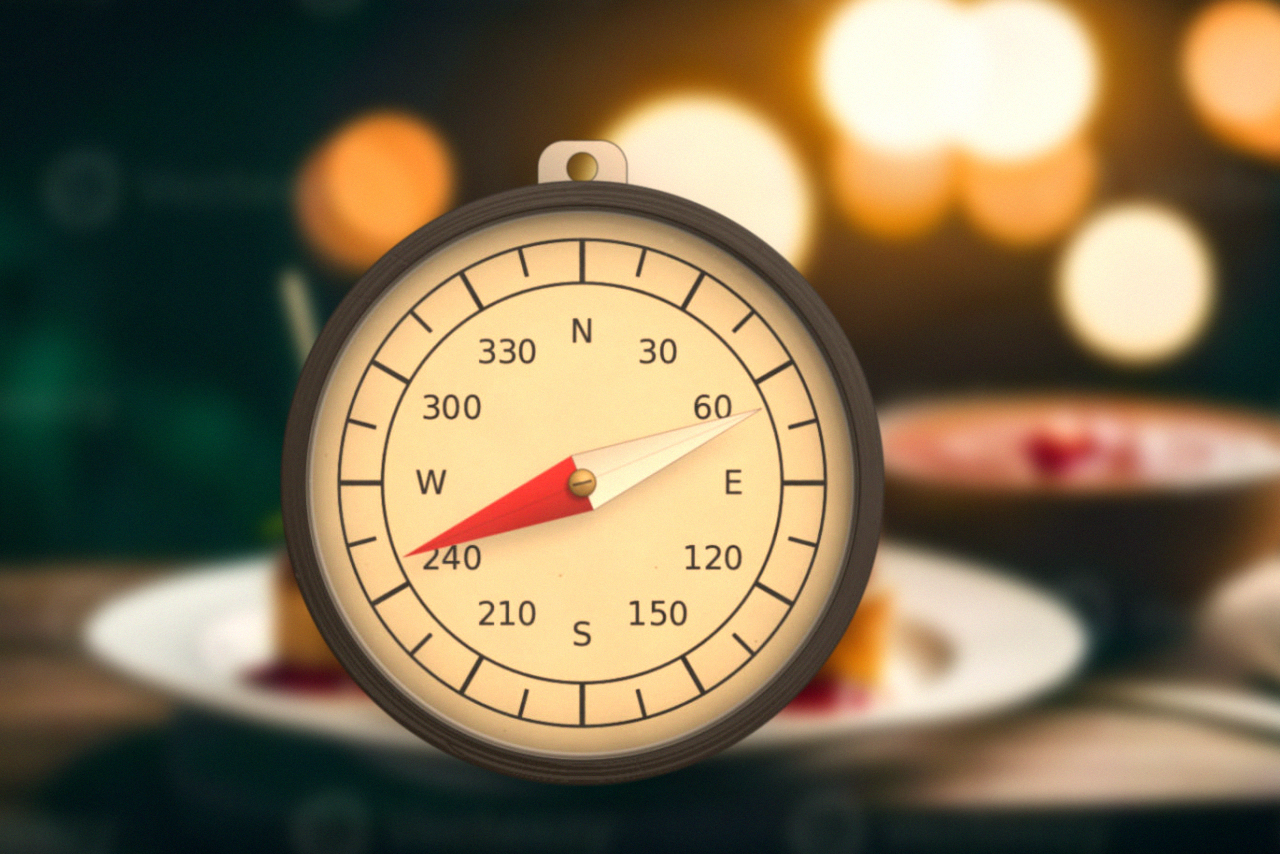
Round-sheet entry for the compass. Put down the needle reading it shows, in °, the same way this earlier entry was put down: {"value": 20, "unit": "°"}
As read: {"value": 247.5, "unit": "°"}
